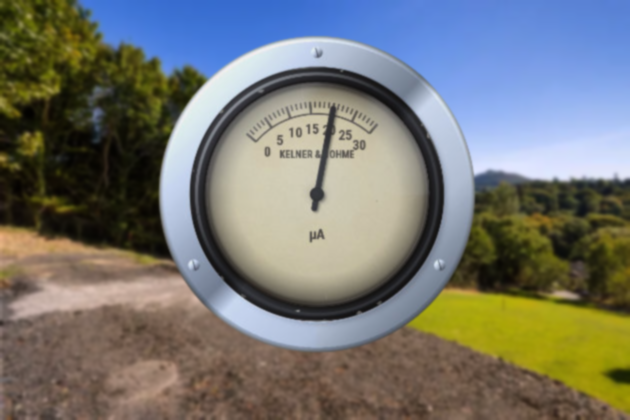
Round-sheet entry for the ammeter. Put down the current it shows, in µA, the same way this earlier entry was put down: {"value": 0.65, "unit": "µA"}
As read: {"value": 20, "unit": "µA"}
